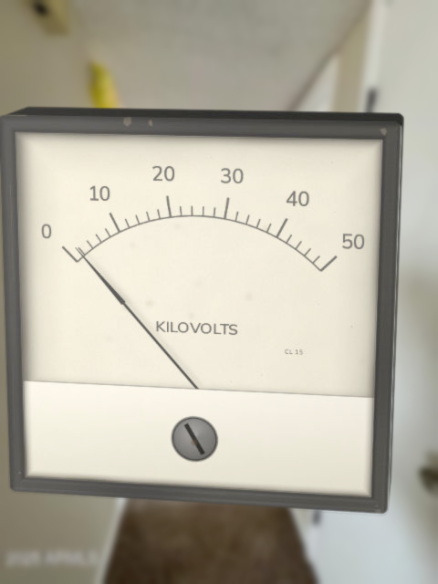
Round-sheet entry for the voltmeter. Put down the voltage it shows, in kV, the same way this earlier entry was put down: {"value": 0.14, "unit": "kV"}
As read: {"value": 2, "unit": "kV"}
